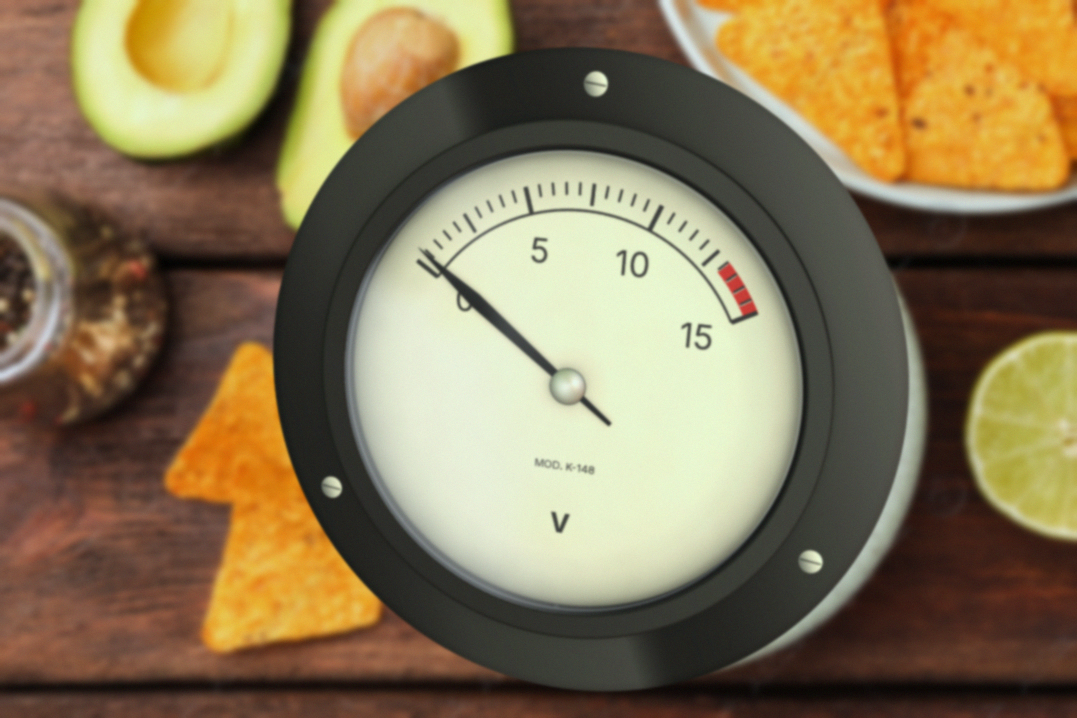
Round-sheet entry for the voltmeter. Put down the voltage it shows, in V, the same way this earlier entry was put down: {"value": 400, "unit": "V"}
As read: {"value": 0.5, "unit": "V"}
